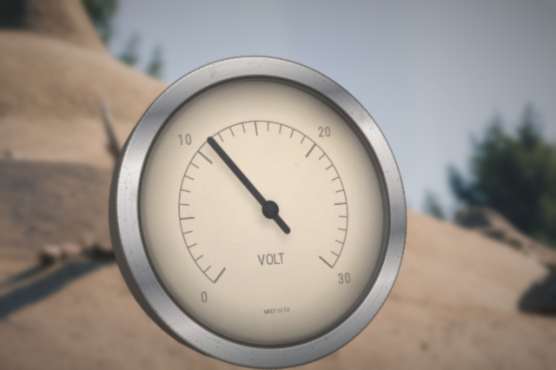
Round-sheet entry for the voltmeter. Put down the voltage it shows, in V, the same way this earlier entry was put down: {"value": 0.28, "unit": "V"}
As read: {"value": 11, "unit": "V"}
